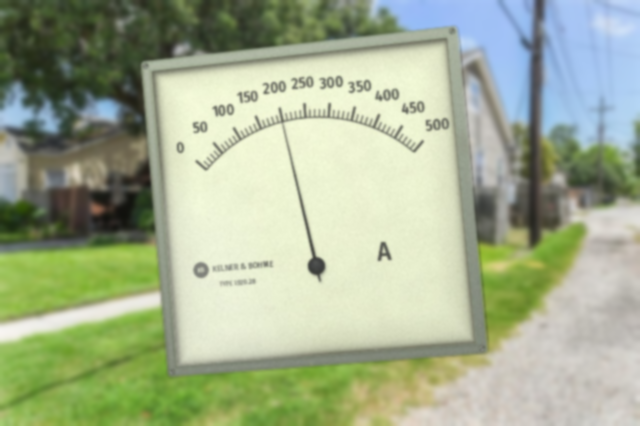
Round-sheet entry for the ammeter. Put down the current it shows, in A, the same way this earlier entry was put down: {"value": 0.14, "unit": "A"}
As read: {"value": 200, "unit": "A"}
